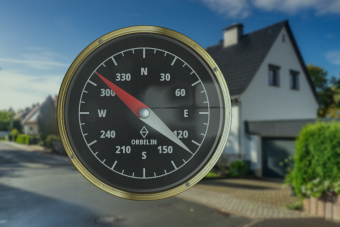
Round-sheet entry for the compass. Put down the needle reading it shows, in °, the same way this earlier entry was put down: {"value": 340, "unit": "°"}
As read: {"value": 310, "unit": "°"}
